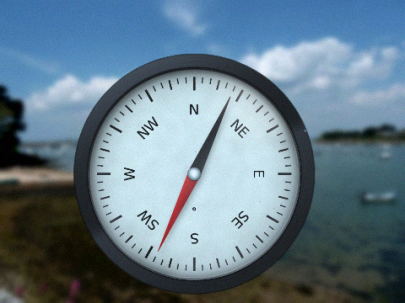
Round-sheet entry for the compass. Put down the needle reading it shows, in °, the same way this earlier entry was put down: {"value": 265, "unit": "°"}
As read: {"value": 205, "unit": "°"}
